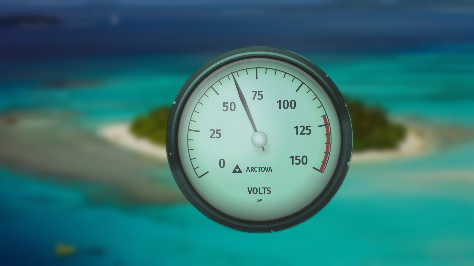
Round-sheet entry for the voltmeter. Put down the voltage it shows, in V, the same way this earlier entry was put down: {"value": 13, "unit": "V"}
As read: {"value": 62.5, "unit": "V"}
